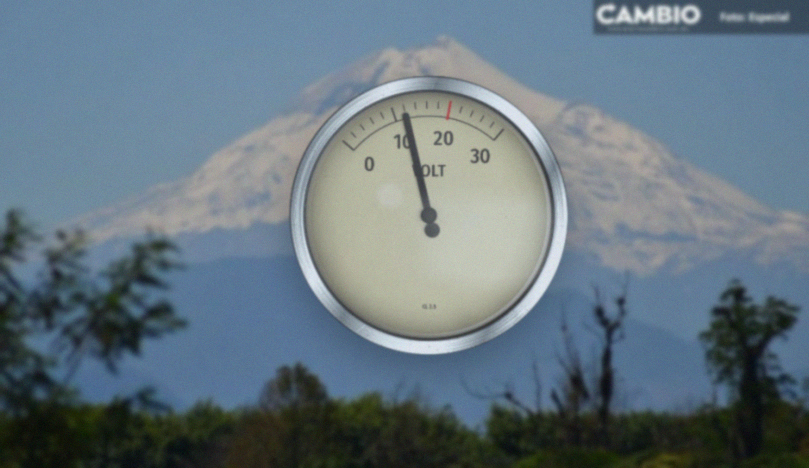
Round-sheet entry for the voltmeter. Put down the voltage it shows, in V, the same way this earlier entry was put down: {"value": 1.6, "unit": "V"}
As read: {"value": 12, "unit": "V"}
